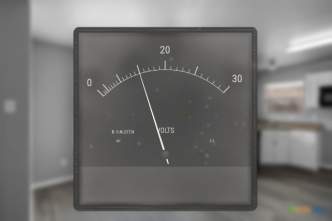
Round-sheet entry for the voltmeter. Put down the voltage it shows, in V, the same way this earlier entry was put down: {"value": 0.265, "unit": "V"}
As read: {"value": 15, "unit": "V"}
